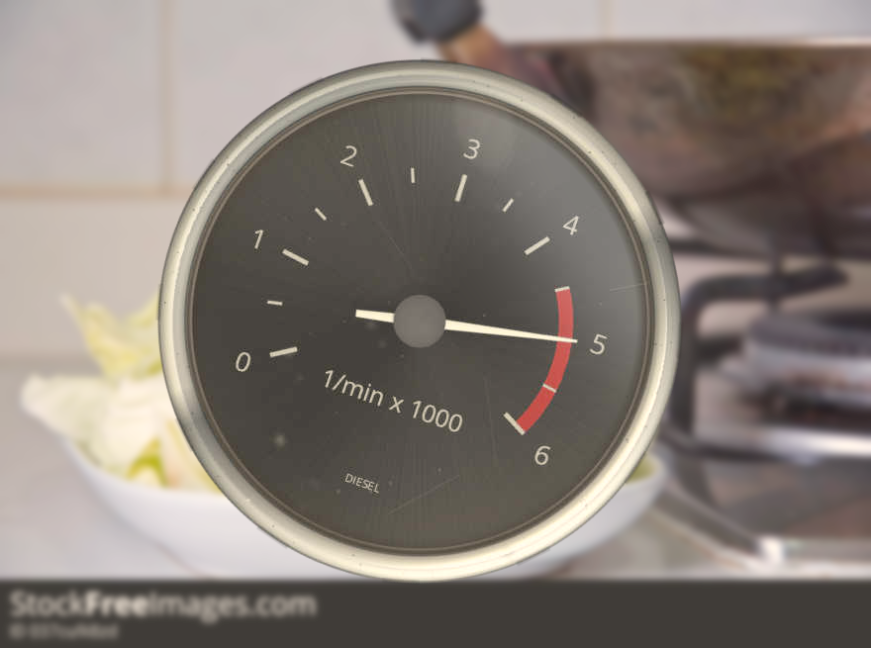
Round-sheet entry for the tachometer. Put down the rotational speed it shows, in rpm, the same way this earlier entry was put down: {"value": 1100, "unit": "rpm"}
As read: {"value": 5000, "unit": "rpm"}
